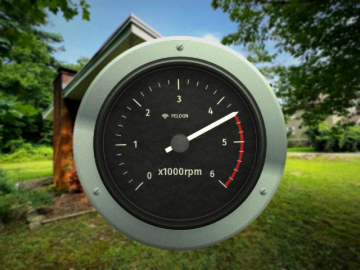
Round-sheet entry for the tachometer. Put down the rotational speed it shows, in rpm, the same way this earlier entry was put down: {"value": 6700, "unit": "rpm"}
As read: {"value": 4400, "unit": "rpm"}
